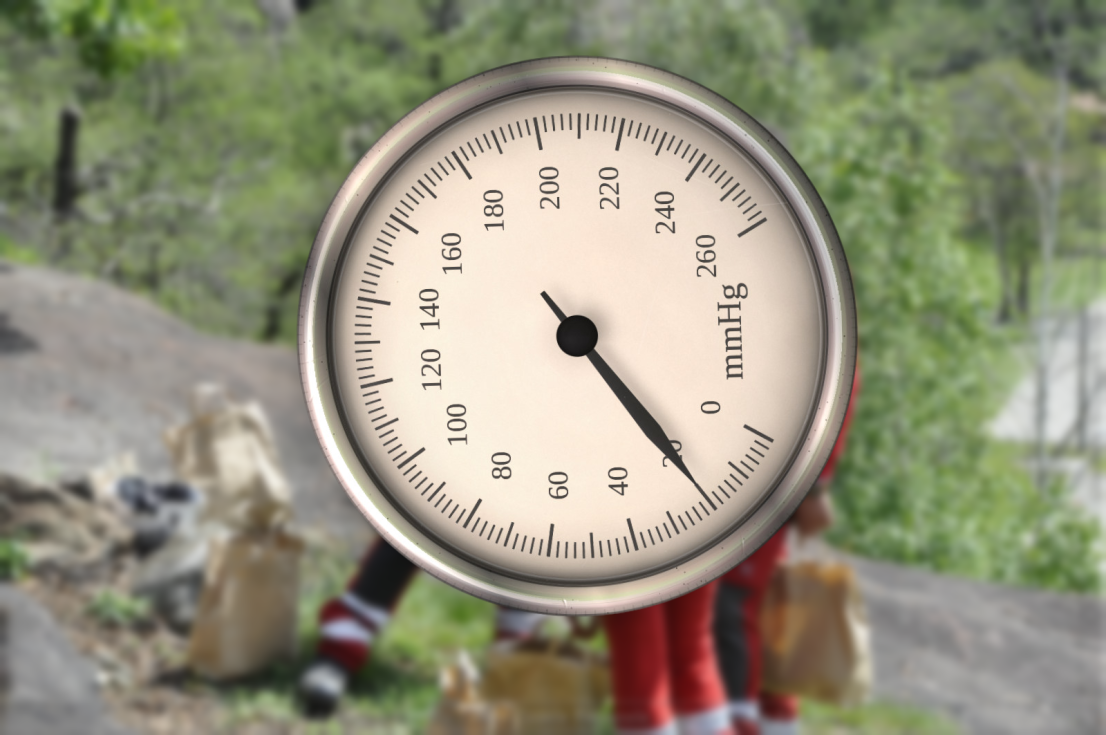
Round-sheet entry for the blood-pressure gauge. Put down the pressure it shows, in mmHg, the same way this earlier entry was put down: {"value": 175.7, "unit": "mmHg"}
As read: {"value": 20, "unit": "mmHg"}
